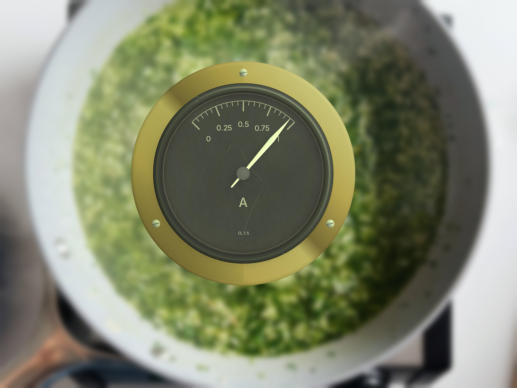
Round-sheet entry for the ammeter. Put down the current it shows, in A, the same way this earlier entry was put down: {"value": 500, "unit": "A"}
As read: {"value": 0.95, "unit": "A"}
